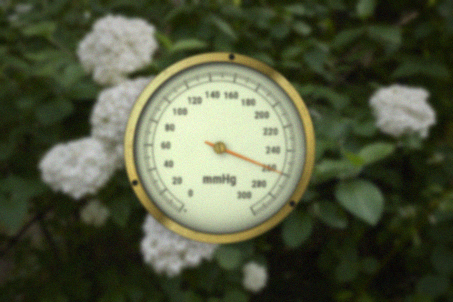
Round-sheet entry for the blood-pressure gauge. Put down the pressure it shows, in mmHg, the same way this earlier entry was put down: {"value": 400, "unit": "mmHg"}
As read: {"value": 260, "unit": "mmHg"}
